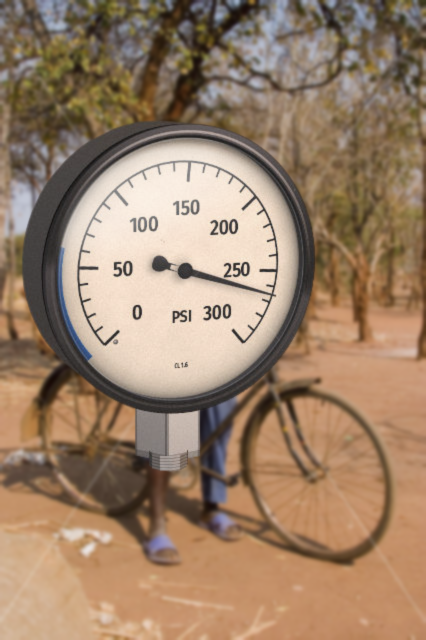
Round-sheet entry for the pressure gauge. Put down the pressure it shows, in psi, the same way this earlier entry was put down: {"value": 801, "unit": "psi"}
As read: {"value": 265, "unit": "psi"}
